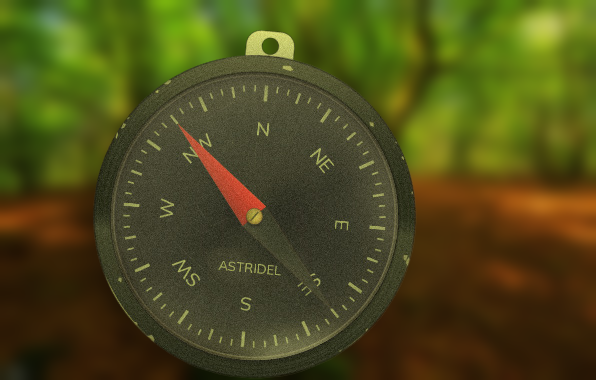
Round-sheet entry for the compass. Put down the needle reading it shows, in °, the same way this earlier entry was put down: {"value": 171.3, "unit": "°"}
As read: {"value": 315, "unit": "°"}
